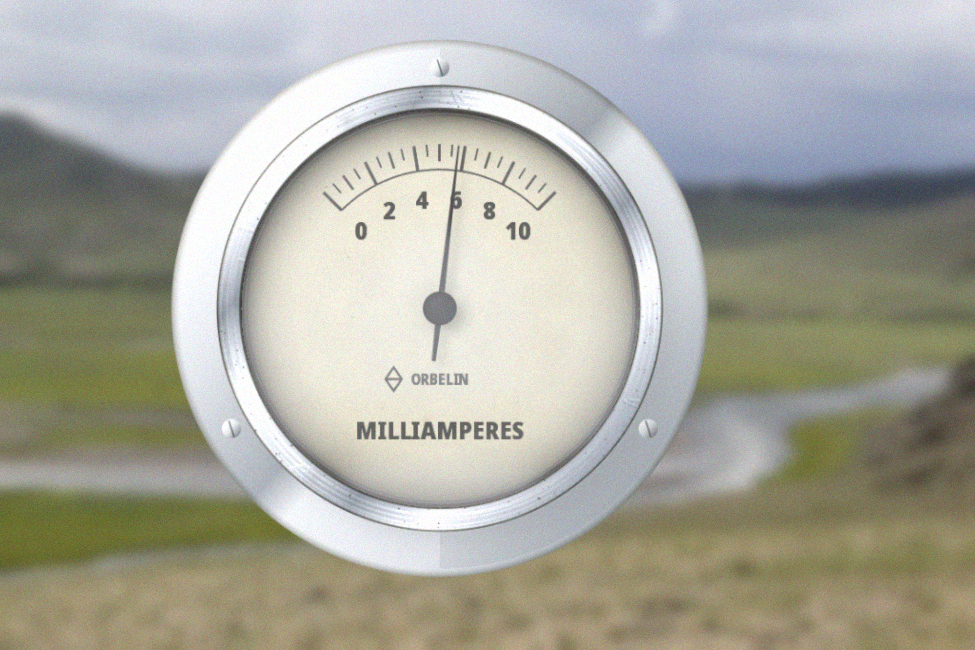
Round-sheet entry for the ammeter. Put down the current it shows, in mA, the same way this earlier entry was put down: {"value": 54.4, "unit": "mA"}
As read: {"value": 5.75, "unit": "mA"}
